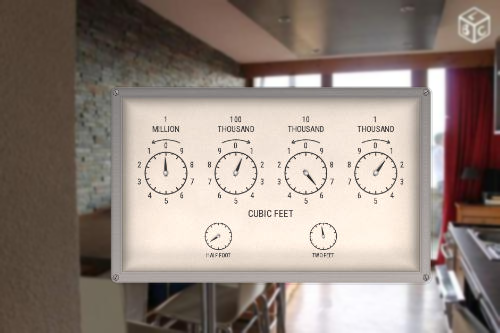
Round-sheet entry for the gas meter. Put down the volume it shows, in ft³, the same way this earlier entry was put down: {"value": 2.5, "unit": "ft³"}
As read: {"value": 6100, "unit": "ft³"}
